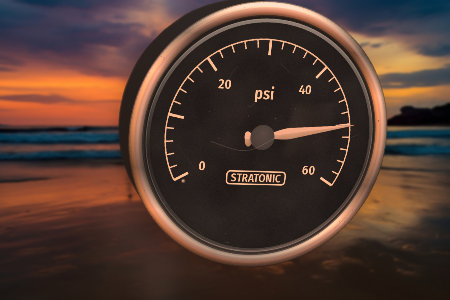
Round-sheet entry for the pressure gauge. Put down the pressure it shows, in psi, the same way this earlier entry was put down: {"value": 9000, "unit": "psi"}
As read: {"value": 50, "unit": "psi"}
